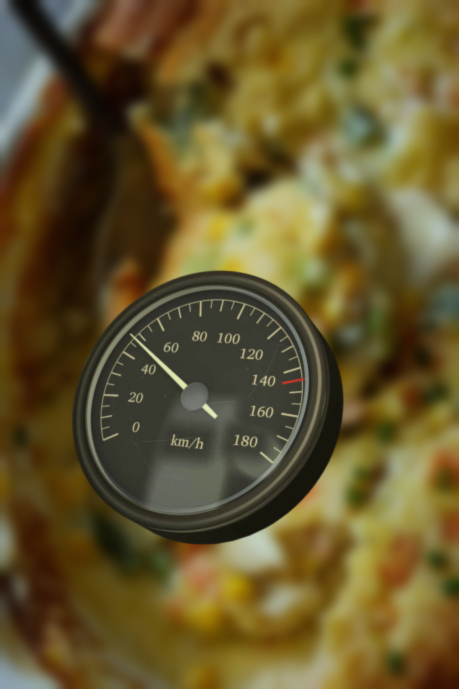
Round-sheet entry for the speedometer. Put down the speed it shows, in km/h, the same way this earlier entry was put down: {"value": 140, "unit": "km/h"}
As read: {"value": 47.5, "unit": "km/h"}
